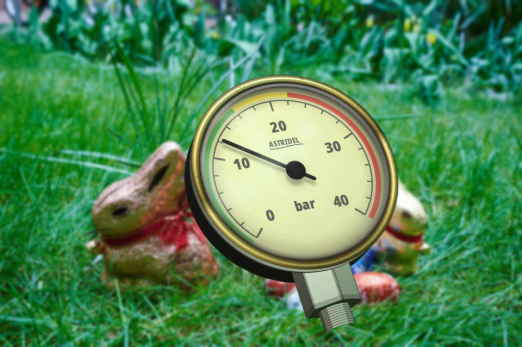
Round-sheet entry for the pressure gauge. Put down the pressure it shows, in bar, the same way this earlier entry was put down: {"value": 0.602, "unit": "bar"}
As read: {"value": 12, "unit": "bar"}
